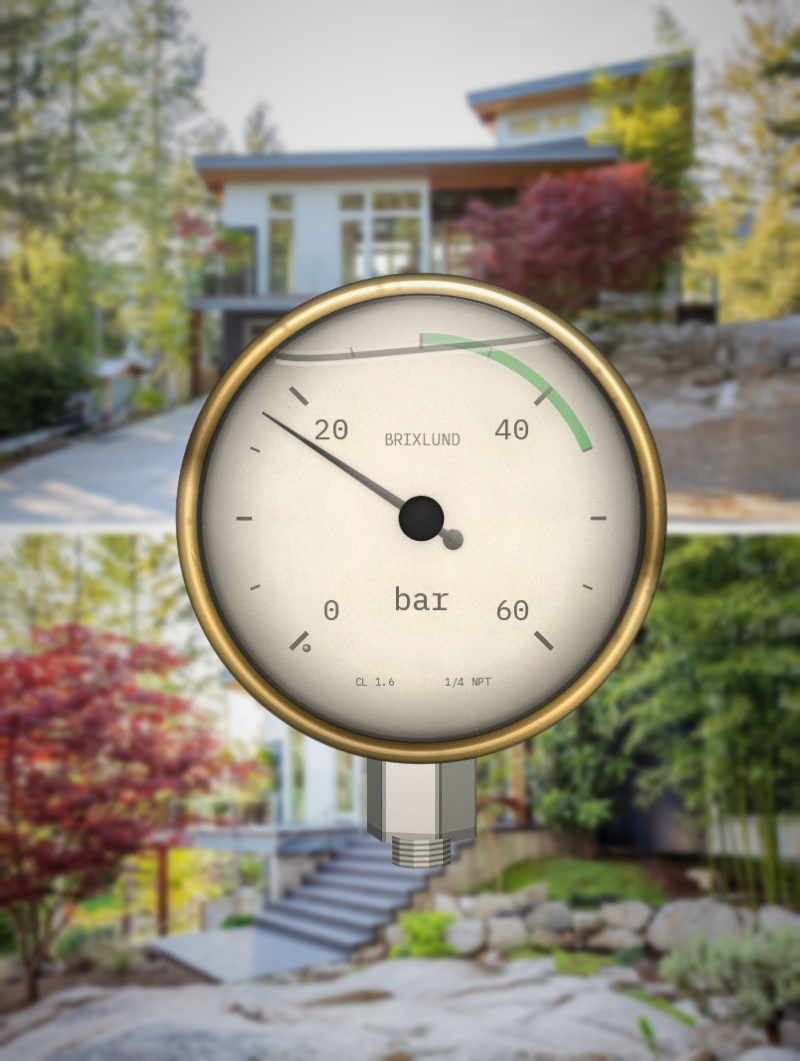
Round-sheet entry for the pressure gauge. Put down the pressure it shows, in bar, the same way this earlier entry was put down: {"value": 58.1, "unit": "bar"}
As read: {"value": 17.5, "unit": "bar"}
